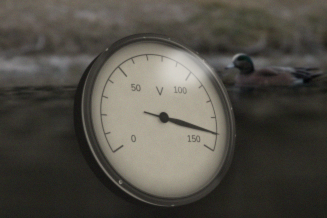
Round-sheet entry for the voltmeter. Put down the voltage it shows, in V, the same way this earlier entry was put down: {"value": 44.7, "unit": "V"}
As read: {"value": 140, "unit": "V"}
